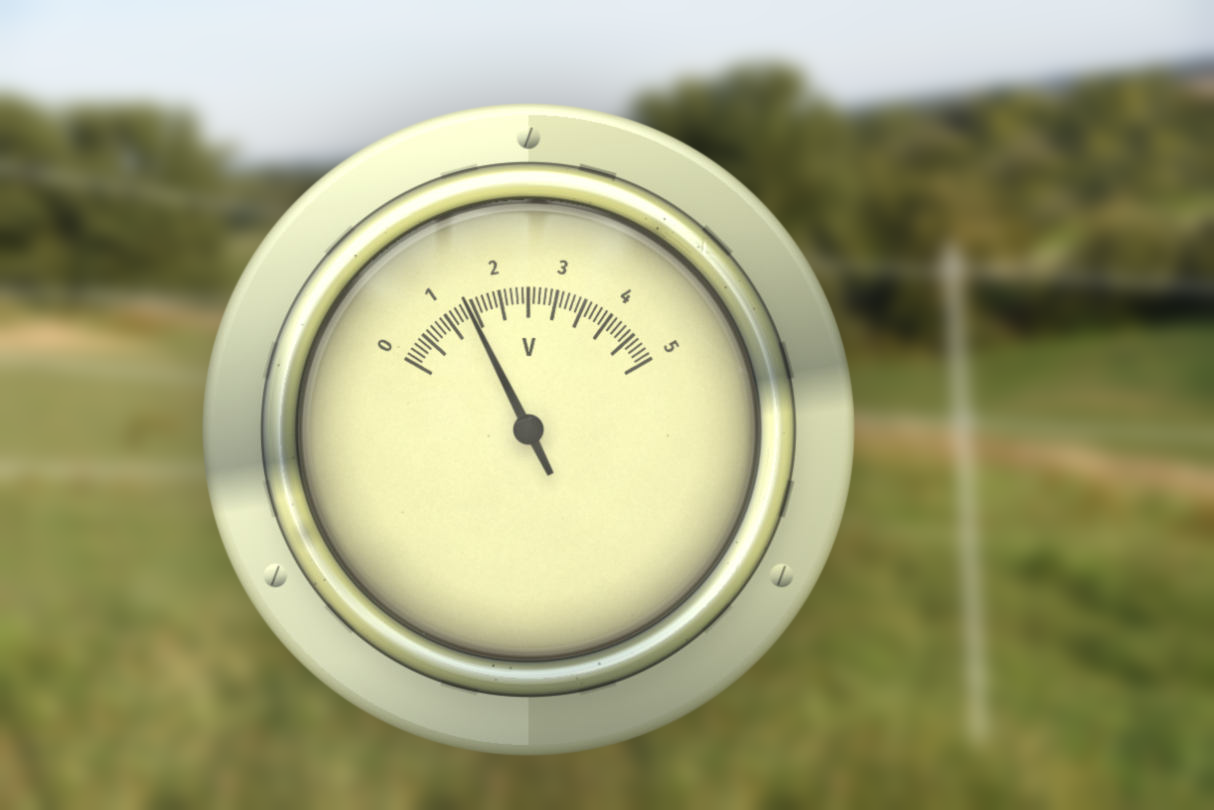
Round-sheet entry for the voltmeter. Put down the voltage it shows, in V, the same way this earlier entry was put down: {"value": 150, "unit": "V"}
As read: {"value": 1.4, "unit": "V"}
